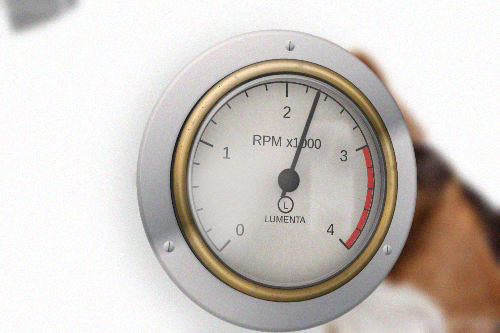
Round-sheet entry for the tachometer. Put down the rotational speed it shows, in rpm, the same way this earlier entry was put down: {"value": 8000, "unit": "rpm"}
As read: {"value": 2300, "unit": "rpm"}
